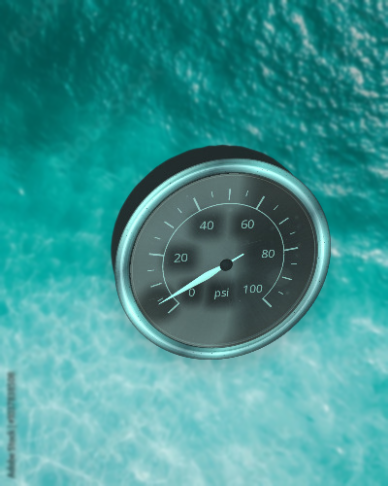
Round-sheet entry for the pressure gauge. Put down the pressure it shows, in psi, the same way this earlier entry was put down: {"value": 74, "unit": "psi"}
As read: {"value": 5, "unit": "psi"}
